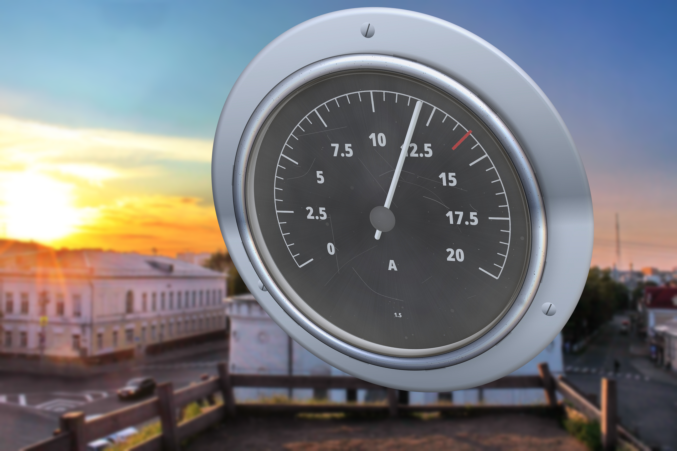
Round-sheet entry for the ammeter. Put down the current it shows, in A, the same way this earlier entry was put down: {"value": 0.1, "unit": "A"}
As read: {"value": 12, "unit": "A"}
